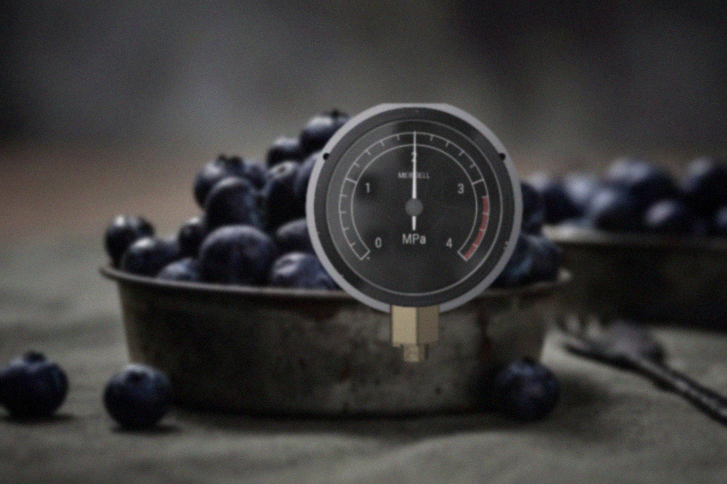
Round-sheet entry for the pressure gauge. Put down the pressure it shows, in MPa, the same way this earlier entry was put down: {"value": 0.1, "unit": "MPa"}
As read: {"value": 2, "unit": "MPa"}
